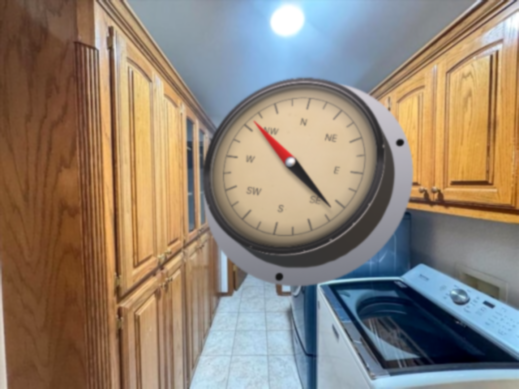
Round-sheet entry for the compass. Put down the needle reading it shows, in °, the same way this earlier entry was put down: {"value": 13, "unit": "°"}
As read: {"value": 307.5, "unit": "°"}
